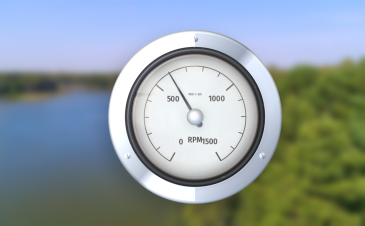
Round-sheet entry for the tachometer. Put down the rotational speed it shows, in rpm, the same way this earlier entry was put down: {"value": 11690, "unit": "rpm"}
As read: {"value": 600, "unit": "rpm"}
